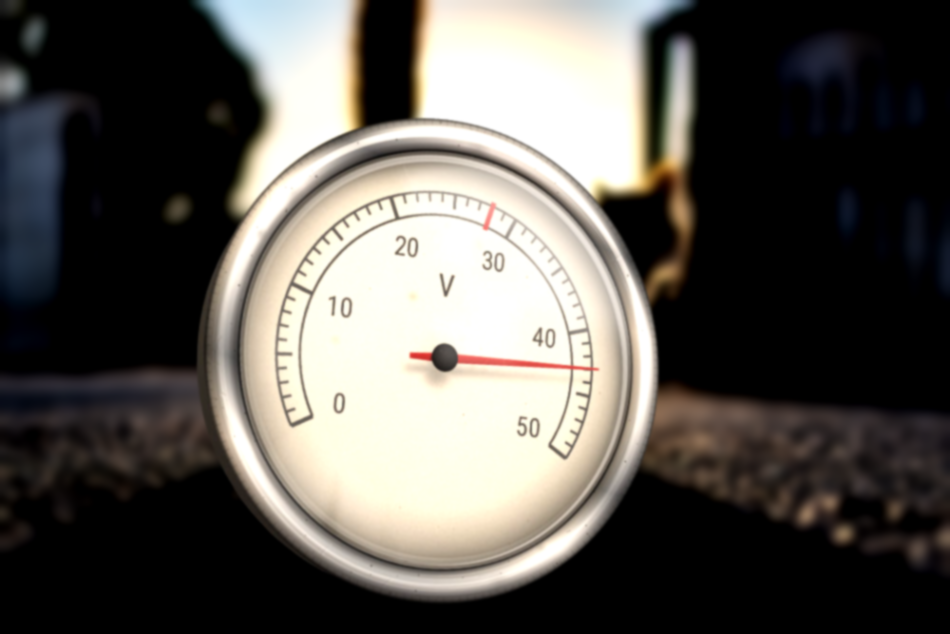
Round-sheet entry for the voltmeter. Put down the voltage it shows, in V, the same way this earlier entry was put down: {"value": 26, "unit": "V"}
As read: {"value": 43, "unit": "V"}
